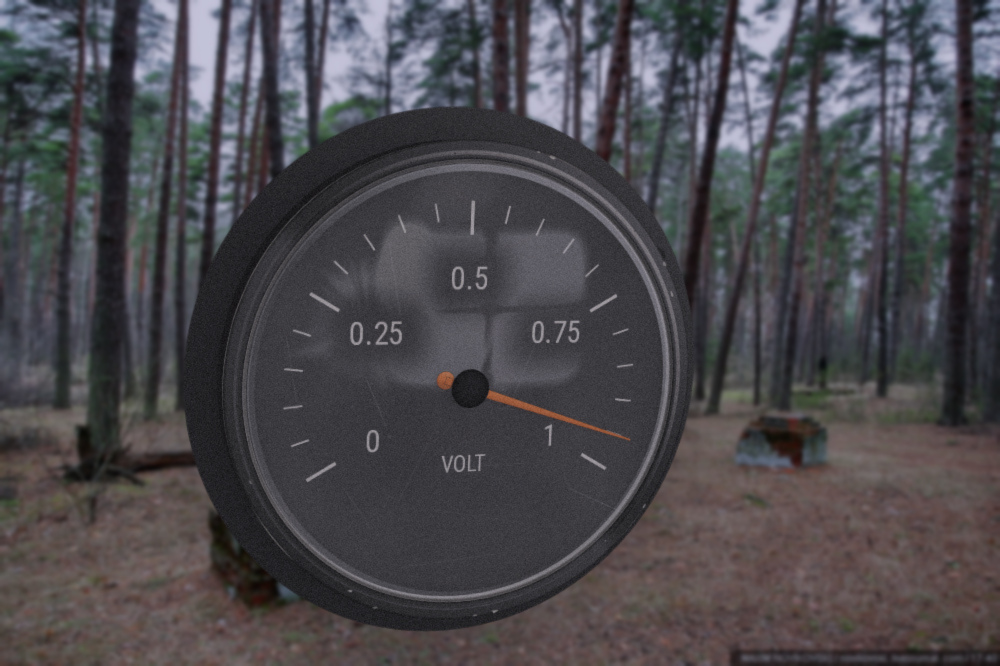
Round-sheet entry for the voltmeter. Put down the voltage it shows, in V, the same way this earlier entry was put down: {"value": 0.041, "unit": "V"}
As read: {"value": 0.95, "unit": "V"}
